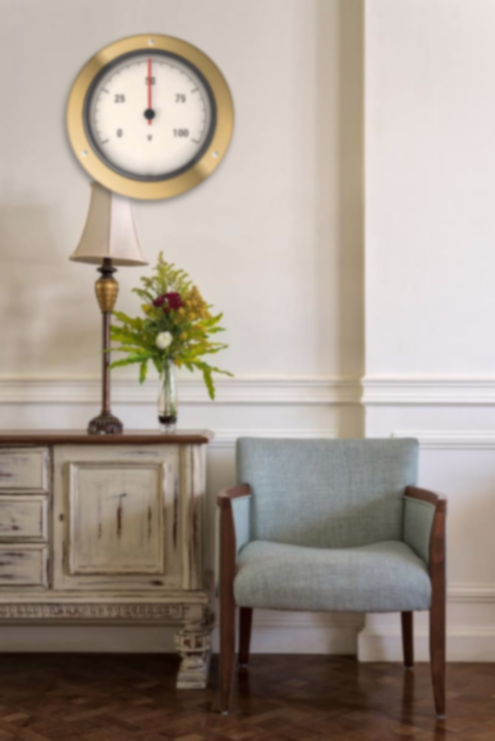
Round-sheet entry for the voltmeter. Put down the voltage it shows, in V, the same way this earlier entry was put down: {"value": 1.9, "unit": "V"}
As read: {"value": 50, "unit": "V"}
